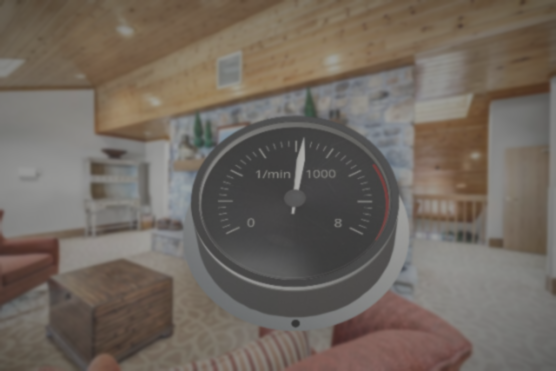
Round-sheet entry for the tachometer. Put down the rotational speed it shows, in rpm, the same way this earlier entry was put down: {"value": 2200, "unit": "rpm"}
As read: {"value": 4200, "unit": "rpm"}
